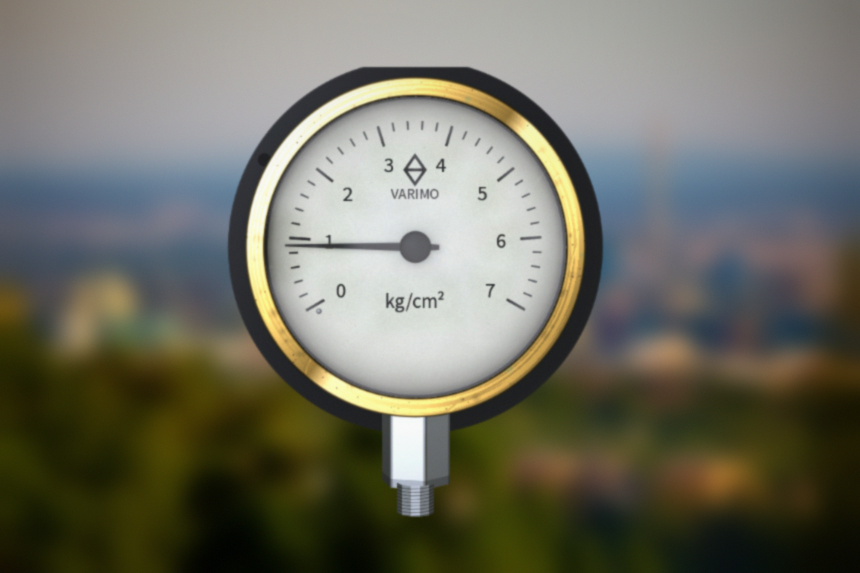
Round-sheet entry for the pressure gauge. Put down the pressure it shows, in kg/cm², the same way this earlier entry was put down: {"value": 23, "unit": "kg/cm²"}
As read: {"value": 0.9, "unit": "kg/cm²"}
